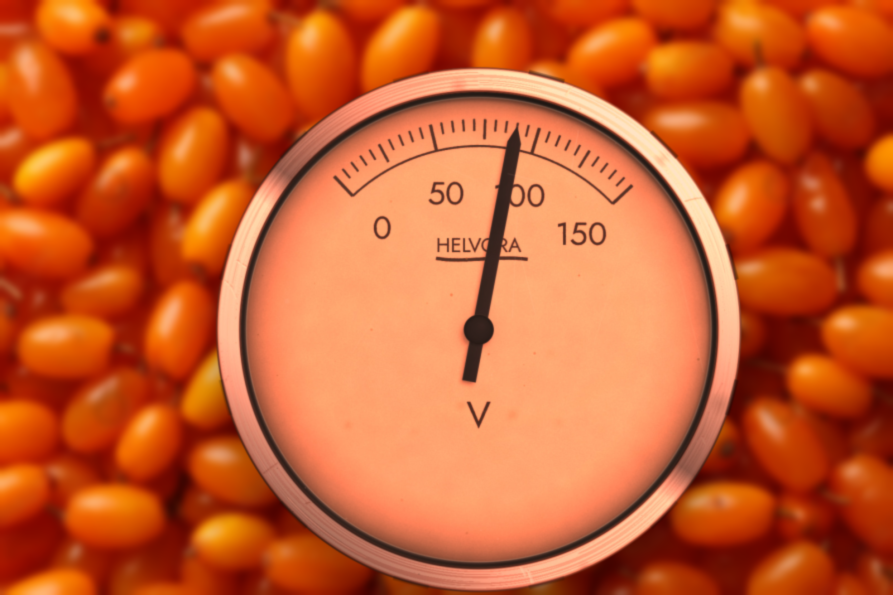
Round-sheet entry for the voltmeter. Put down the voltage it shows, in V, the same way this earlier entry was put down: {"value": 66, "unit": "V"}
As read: {"value": 90, "unit": "V"}
